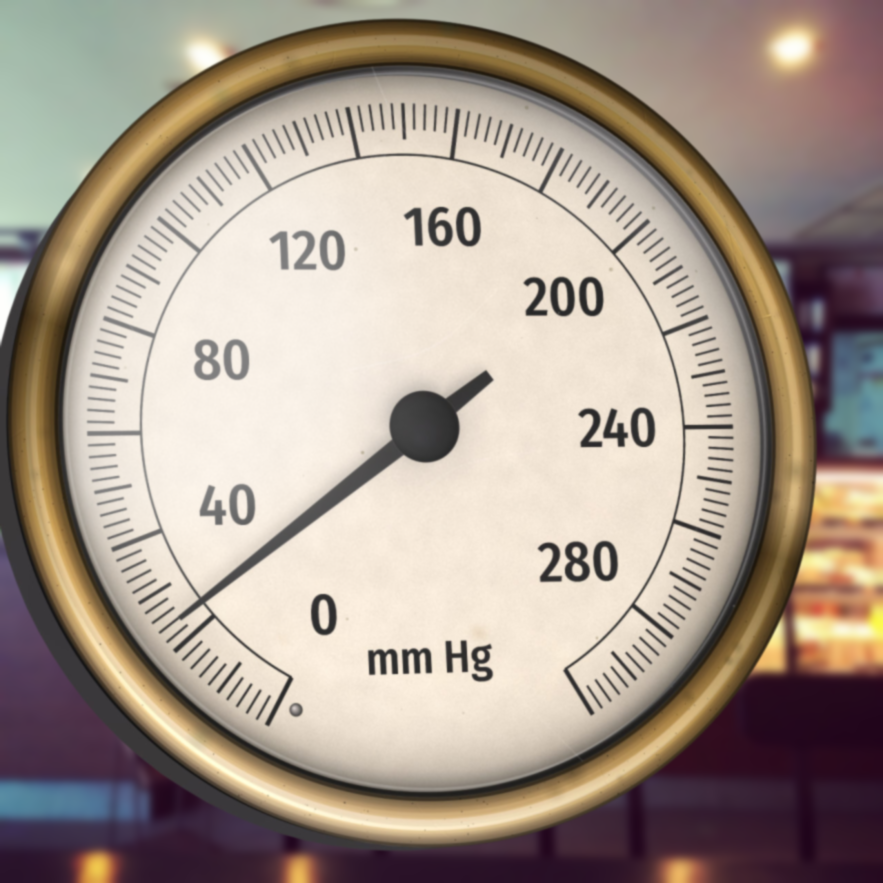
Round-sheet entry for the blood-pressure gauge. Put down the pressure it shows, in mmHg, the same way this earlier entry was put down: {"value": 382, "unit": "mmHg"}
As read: {"value": 24, "unit": "mmHg"}
